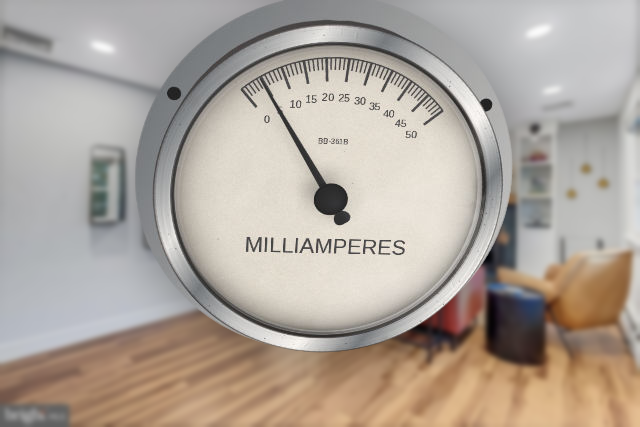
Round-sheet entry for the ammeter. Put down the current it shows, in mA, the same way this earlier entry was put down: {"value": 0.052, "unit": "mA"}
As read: {"value": 5, "unit": "mA"}
